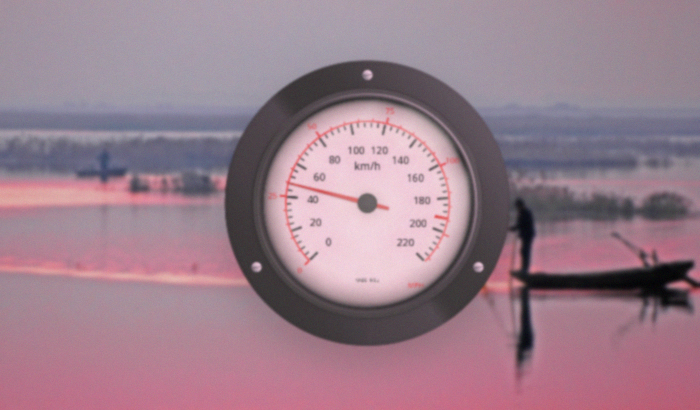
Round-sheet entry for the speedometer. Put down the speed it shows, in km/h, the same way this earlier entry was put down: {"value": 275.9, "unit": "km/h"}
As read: {"value": 48, "unit": "km/h"}
